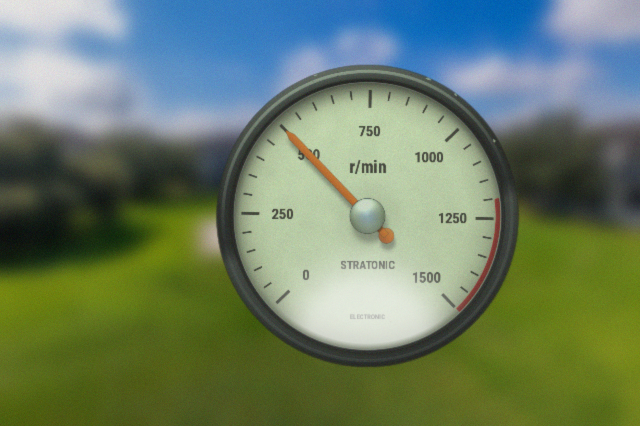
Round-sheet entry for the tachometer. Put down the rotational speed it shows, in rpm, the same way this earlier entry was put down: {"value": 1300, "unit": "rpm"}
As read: {"value": 500, "unit": "rpm"}
